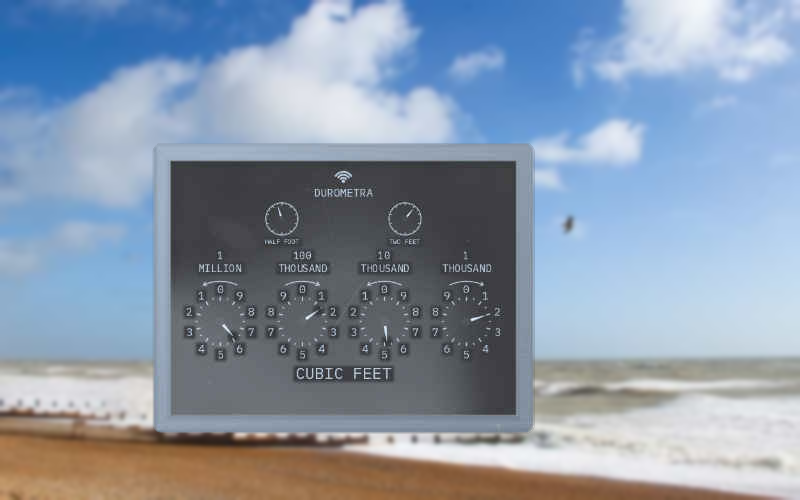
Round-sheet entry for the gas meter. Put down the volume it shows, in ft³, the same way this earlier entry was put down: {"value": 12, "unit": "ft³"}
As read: {"value": 615200, "unit": "ft³"}
